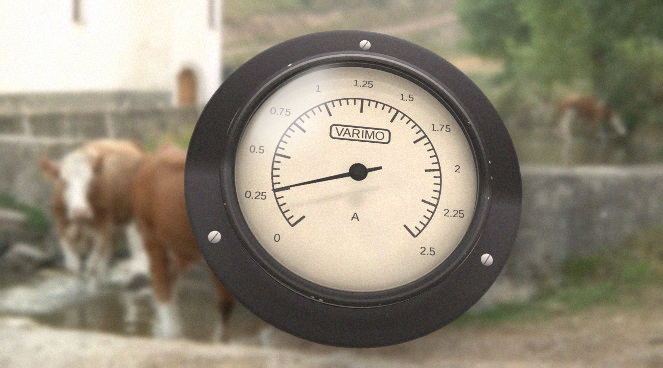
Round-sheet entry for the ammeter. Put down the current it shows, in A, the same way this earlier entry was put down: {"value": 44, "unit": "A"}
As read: {"value": 0.25, "unit": "A"}
